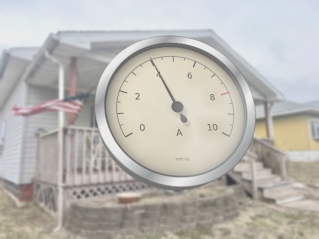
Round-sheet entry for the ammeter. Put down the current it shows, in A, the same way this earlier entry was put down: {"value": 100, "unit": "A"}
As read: {"value": 4, "unit": "A"}
